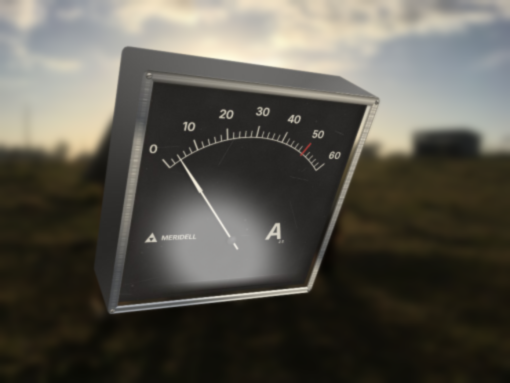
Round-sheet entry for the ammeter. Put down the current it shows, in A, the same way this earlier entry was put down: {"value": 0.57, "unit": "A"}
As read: {"value": 4, "unit": "A"}
